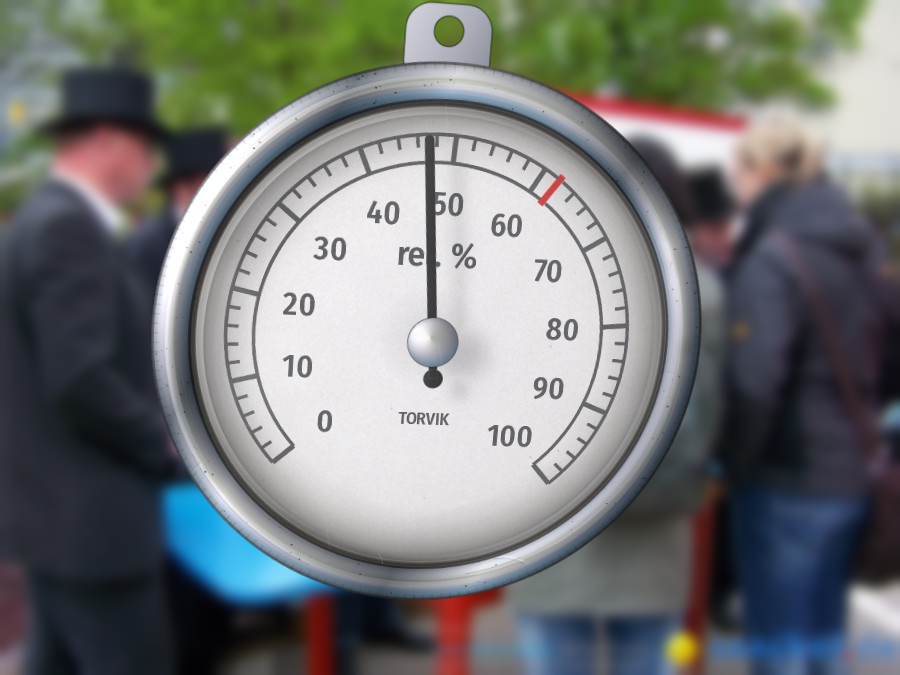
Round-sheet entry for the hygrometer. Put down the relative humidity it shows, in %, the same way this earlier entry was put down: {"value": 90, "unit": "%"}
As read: {"value": 47, "unit": "%"}
